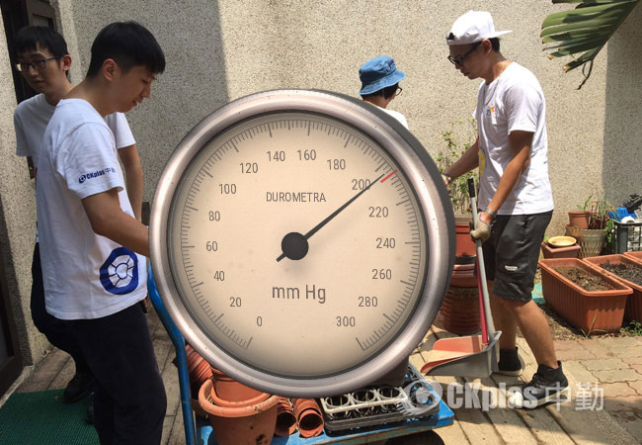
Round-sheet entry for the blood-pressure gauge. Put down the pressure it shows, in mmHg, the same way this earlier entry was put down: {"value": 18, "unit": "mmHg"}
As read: {"value": 204, "unit": "mmHg"}
